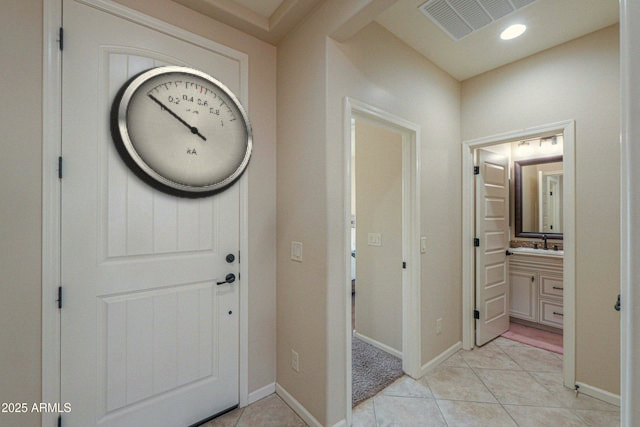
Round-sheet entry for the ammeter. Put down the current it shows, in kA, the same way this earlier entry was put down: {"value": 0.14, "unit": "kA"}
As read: {"value": 0, "unit": "kA"}
